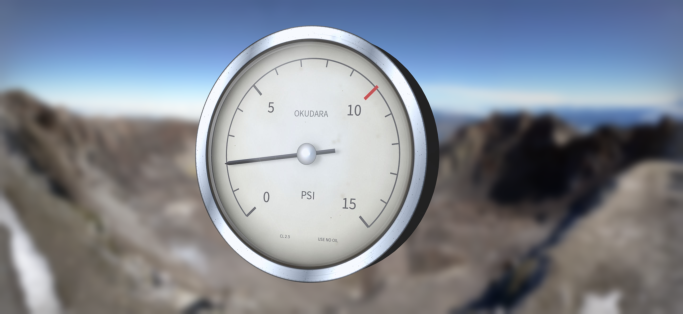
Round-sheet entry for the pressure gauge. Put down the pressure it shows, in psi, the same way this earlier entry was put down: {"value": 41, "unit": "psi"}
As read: {"value": 2, "unit": "psi"}
